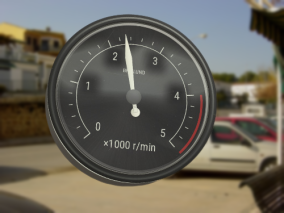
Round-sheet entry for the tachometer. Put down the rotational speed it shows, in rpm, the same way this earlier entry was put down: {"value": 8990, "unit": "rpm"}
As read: {"value": 2300, "unit": "rpm"}
